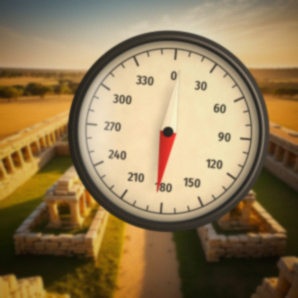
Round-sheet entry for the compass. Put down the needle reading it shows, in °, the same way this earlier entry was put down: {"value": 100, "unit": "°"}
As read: {"value": 185, "unit": "°"}
